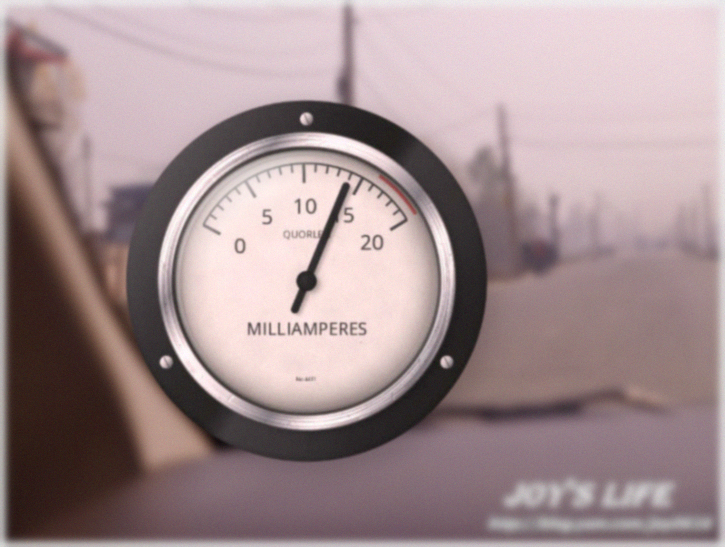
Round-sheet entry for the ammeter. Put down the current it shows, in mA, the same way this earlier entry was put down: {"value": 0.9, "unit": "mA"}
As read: {"value": 14, "unit": "mA"}
